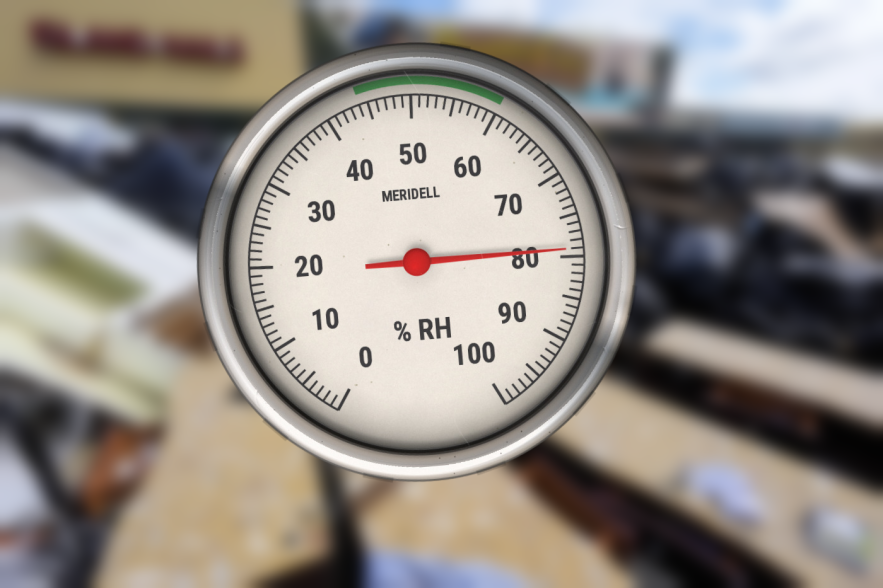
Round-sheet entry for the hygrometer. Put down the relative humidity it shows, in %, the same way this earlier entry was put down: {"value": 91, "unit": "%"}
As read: {"value": 79, "unit": "%"}
